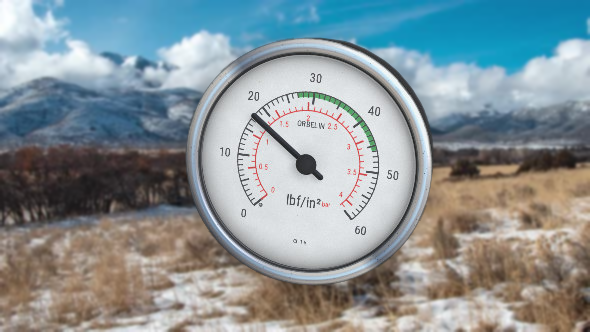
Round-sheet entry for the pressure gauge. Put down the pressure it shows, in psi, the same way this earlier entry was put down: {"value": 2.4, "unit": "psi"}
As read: {"value": 18, "unit": "psi"}
